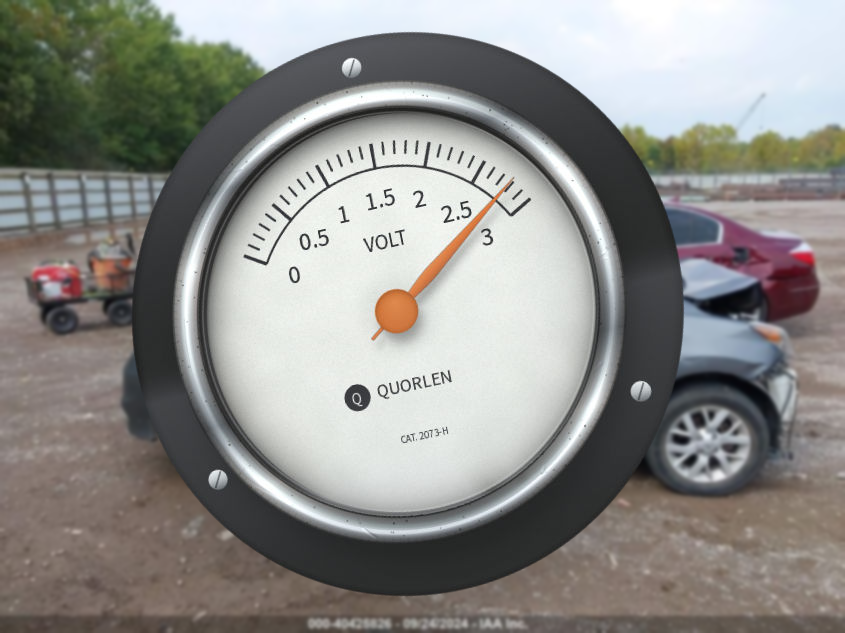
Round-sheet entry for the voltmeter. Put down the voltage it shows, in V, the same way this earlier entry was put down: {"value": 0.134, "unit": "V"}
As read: {"value": 2.8, "unit": "V"}
